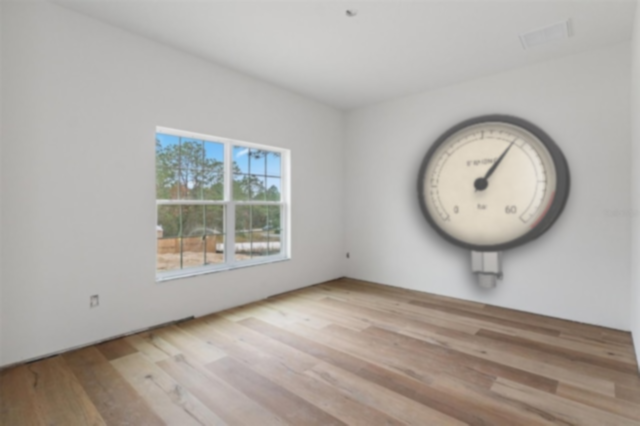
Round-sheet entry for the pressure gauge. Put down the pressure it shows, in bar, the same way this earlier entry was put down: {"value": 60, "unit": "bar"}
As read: {"value": 38, "unit": "bar"}
